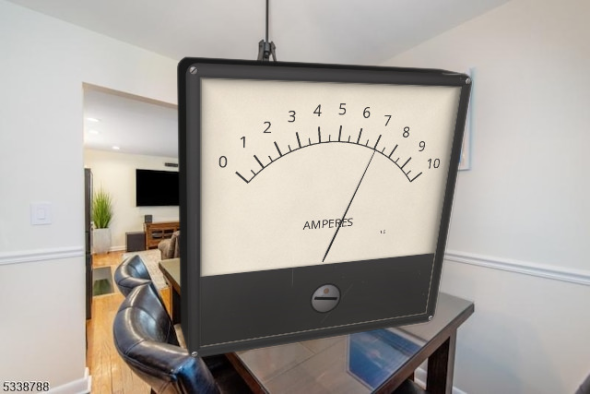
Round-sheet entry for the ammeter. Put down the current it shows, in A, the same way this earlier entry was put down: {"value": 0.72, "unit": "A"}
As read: {"value": 7, "unit": "A"}
